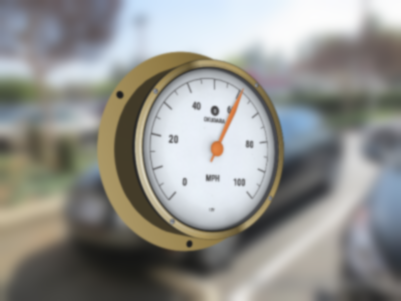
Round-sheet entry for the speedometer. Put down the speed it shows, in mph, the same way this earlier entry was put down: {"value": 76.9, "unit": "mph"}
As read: {"value": 60, "unit": "mph"}
